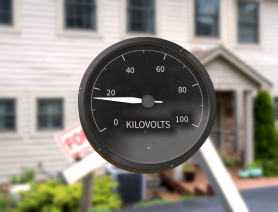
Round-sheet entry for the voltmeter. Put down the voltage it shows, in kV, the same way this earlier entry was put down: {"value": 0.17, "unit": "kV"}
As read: {"value": 15, "unit": "kV"}
